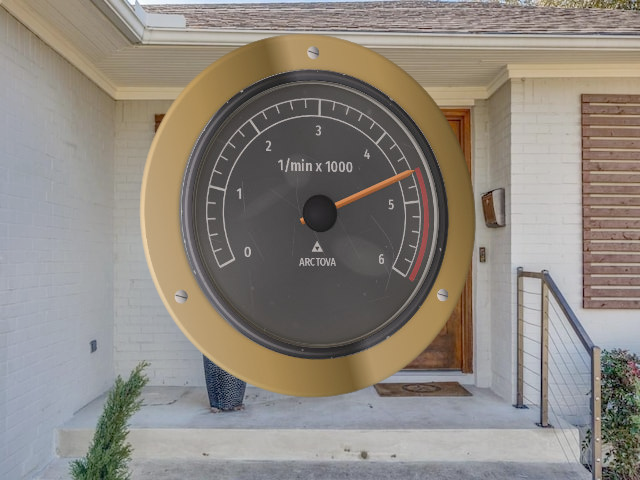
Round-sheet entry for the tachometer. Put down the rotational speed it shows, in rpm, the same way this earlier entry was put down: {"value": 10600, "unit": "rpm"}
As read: {"value": 4600, "unit": "rpm"}
